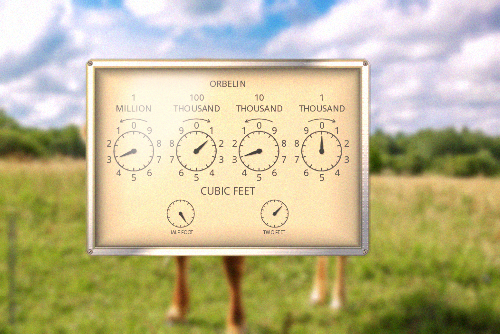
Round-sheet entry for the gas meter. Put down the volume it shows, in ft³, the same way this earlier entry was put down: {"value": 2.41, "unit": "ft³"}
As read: {"value": 313000, "unit": "ft³"}
